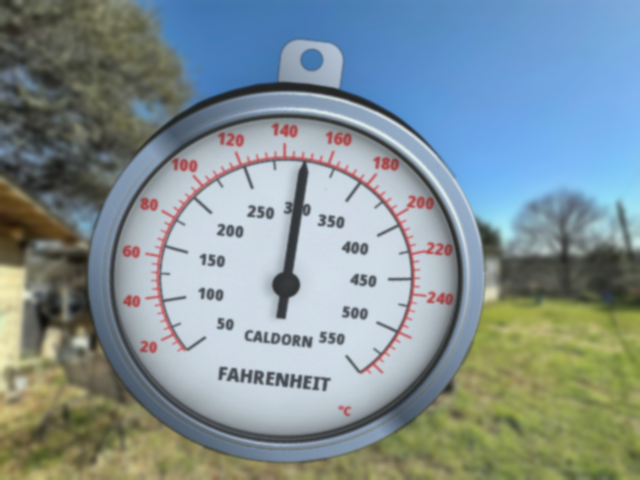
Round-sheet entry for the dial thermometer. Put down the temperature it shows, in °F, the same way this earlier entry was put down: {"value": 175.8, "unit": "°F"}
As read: {"value": 300, "unit": "°F"}
